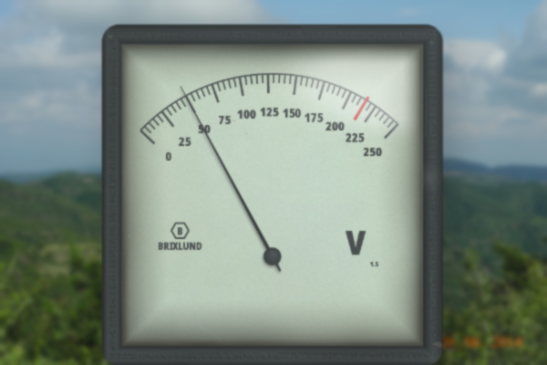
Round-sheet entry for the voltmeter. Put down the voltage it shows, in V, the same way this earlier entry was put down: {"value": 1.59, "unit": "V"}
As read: {"value": 50, "unit": "V"}
